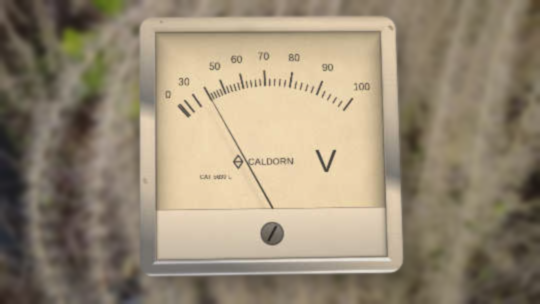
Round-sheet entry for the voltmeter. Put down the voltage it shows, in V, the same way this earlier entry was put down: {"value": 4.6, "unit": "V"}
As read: {"value": 40, "unit": "V"}
